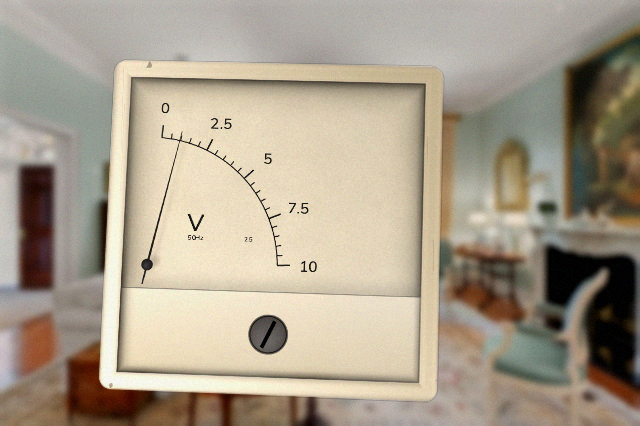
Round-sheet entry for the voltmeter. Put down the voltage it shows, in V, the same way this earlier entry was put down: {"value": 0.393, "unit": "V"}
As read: {"value": 1, "unit": "V"}
